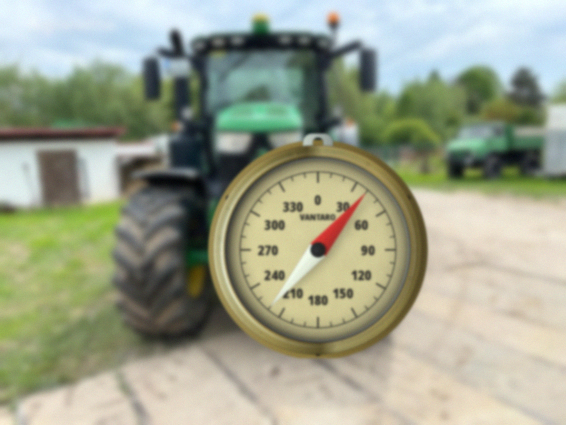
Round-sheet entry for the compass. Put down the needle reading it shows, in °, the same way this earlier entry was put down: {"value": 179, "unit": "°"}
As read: {"value": 40, "unit": "°"}
